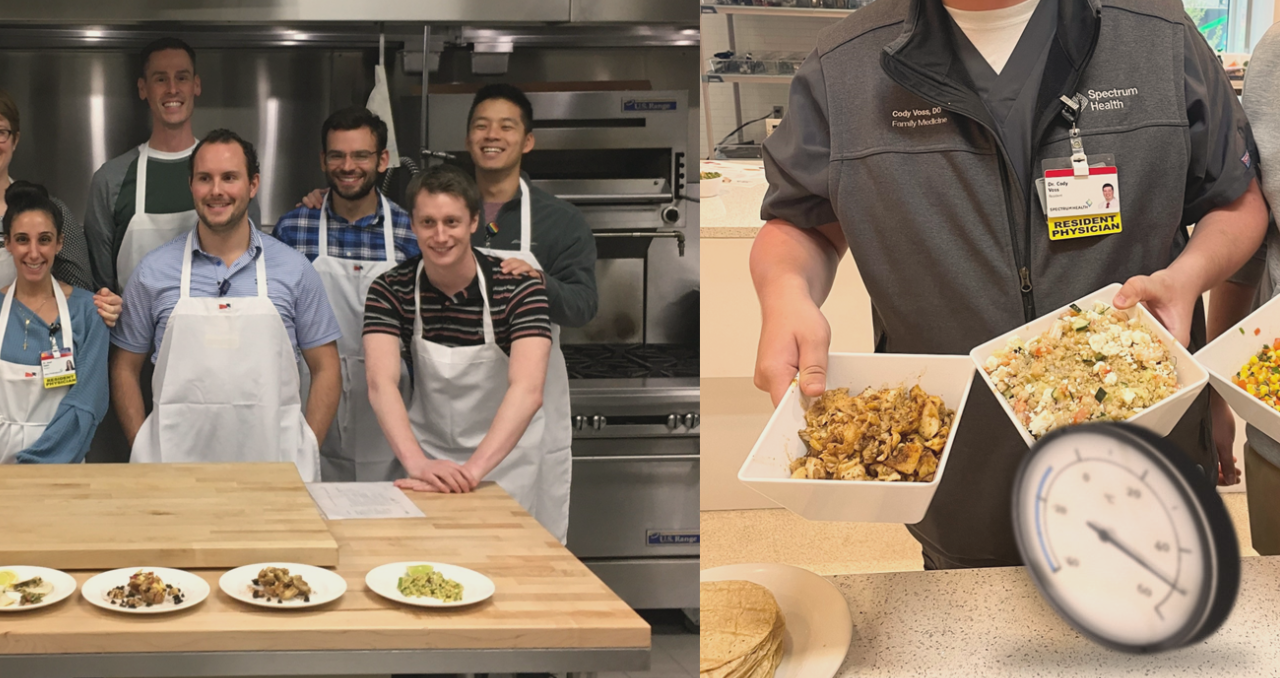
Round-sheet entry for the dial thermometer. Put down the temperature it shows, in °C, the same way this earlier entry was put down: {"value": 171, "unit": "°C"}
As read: {"value": 50, "unit": "°C"}
